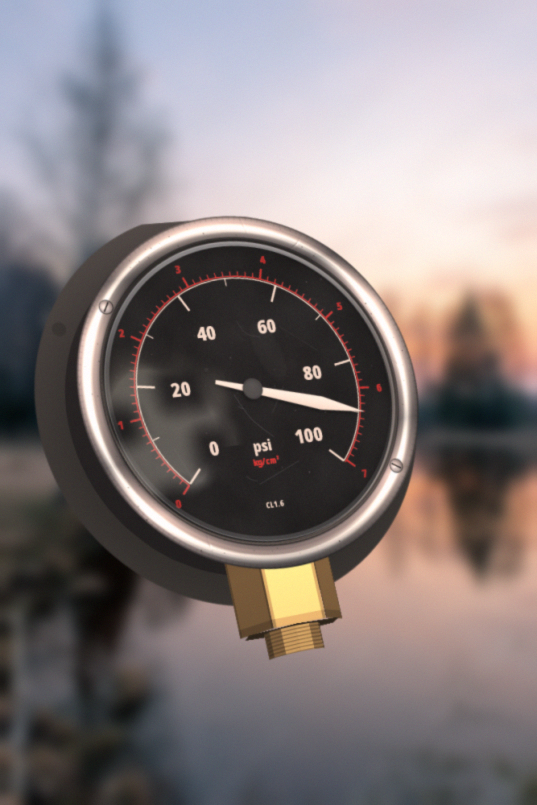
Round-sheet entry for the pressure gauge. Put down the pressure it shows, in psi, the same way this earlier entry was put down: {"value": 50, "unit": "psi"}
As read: {"value": 90, "unit": "psi"}
